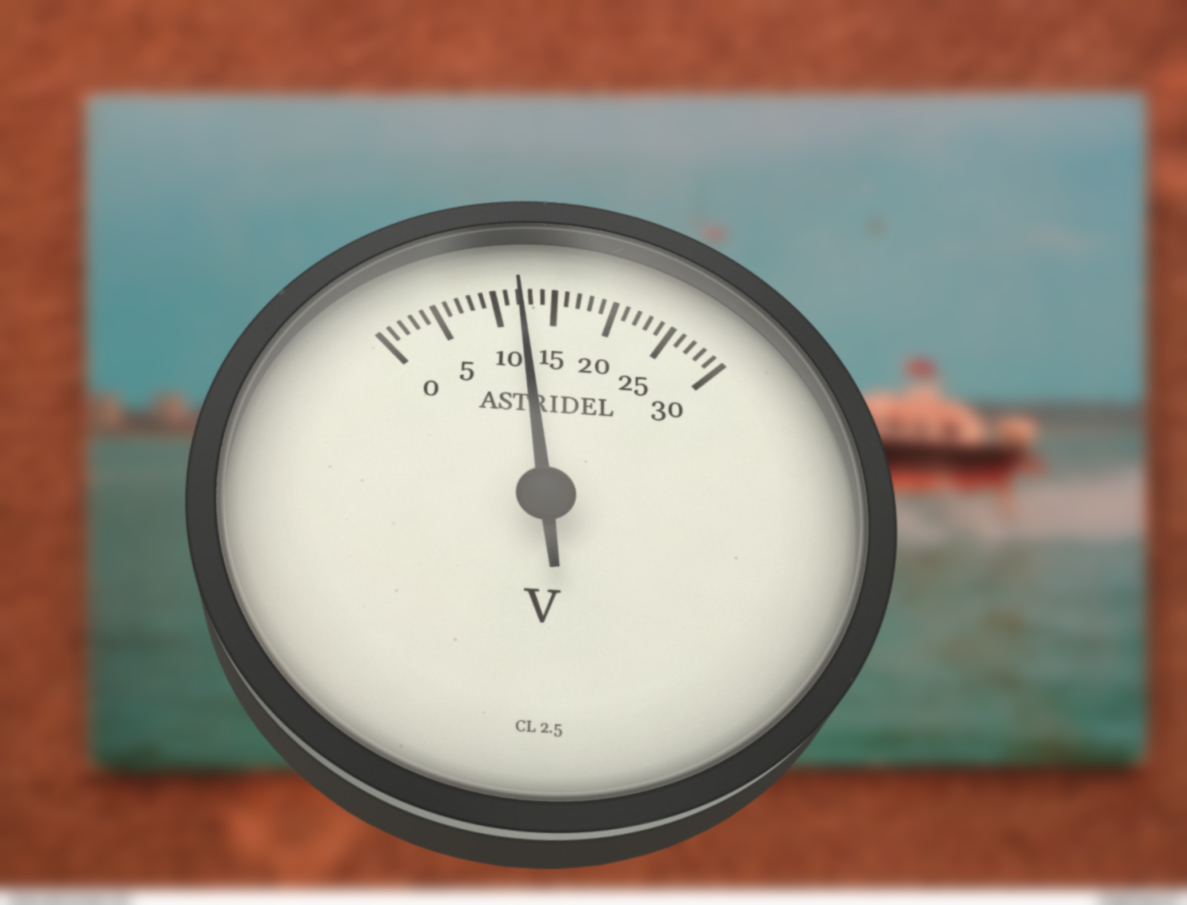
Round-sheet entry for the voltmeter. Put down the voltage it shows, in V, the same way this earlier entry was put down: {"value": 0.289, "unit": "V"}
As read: {"value": 12, "unit": "V"}
